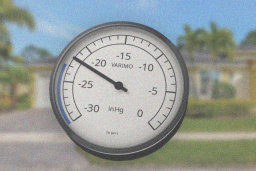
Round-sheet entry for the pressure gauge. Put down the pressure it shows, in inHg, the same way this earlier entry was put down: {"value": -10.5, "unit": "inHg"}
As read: {"value": -22, "unit": "inHg"}
